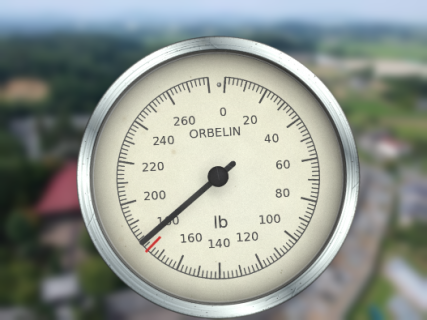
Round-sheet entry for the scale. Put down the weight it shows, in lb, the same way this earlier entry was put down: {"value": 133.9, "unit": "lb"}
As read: {"value": 180, "unit": "lb"}
